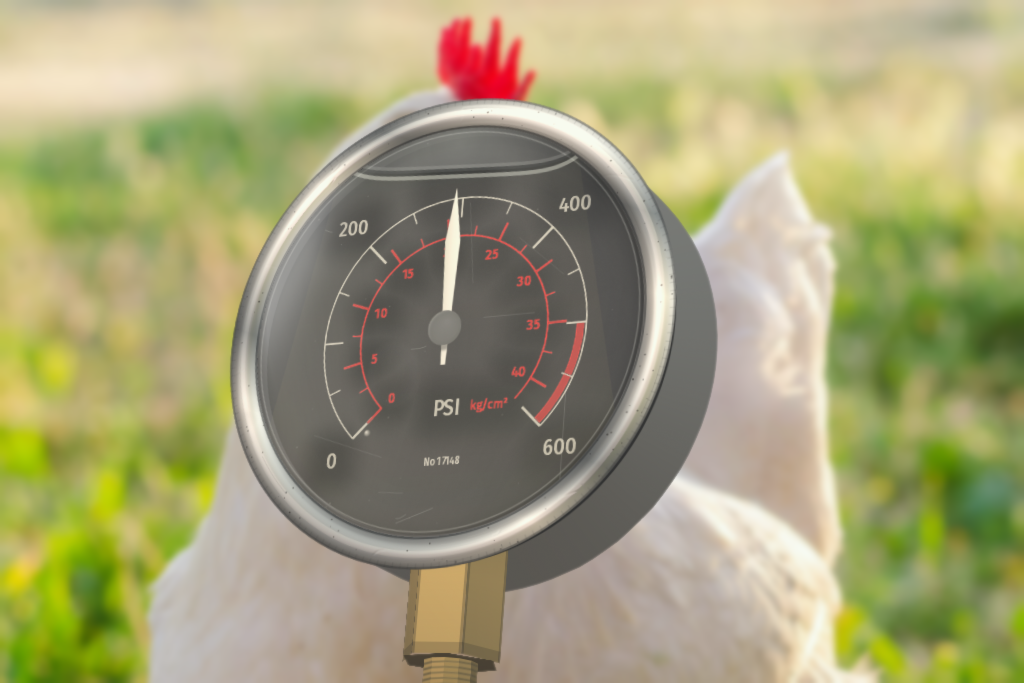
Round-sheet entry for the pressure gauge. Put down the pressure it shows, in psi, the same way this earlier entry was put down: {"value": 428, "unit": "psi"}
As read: {"value": 300, "unit": "psi"}
